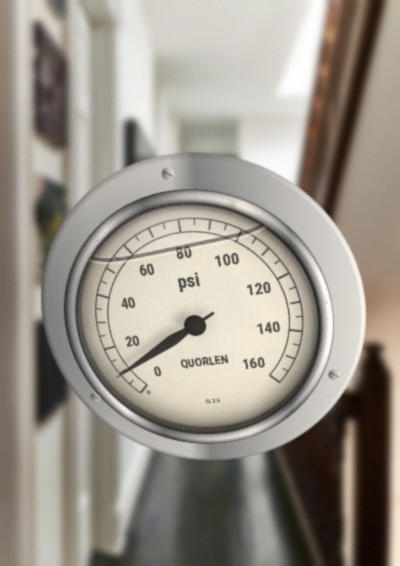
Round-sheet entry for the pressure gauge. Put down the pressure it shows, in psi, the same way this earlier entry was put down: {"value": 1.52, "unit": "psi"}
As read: {"value": 10, "unit": "psi"}
